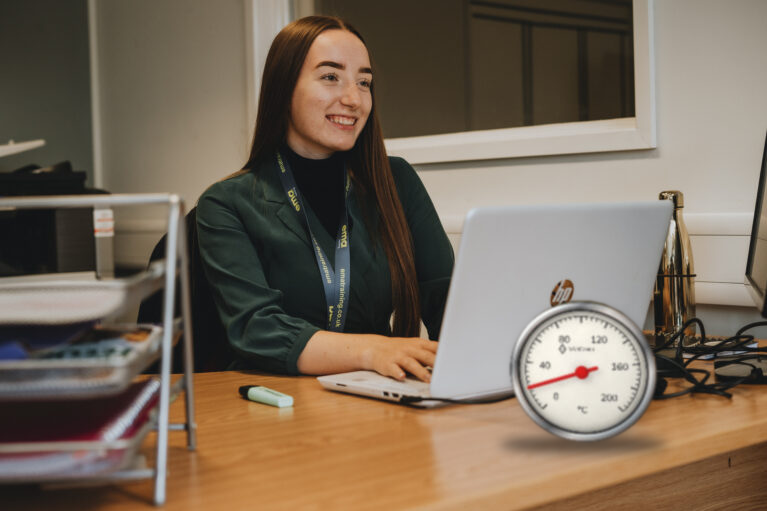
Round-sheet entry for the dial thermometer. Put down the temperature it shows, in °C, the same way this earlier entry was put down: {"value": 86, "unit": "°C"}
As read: {"value": 20, "unit": "°C"}
